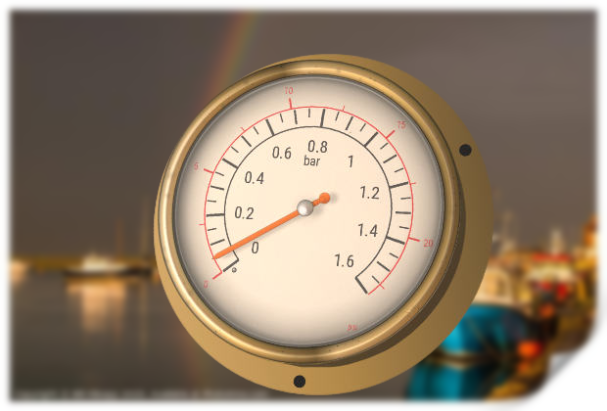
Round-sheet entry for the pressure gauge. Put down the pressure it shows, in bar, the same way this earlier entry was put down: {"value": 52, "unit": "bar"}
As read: {"value": 0.05, "unit": "bar"}
